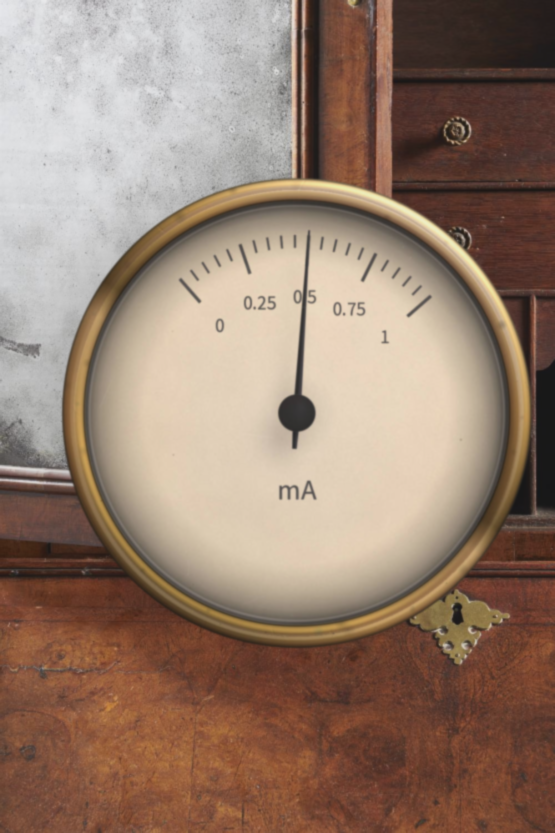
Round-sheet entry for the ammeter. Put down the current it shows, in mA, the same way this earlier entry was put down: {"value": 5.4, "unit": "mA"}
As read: {"value": 0.5, "unit": "mA"}
